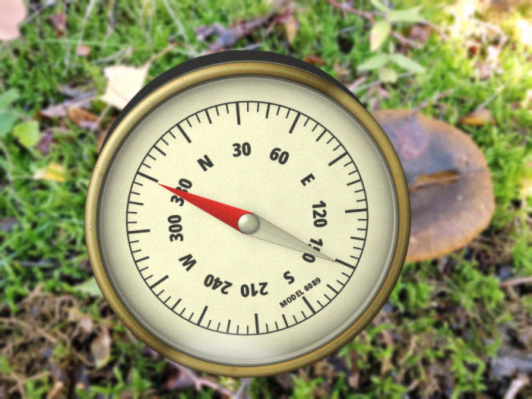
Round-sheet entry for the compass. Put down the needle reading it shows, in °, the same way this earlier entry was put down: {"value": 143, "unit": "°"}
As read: {"value": 330, "unit": "°"}
